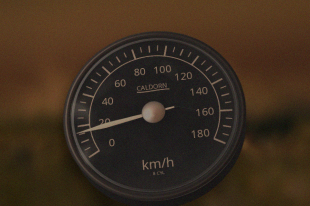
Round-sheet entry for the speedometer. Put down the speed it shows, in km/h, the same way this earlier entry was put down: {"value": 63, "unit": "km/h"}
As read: {"value": 15, "unit": "km/h"}
